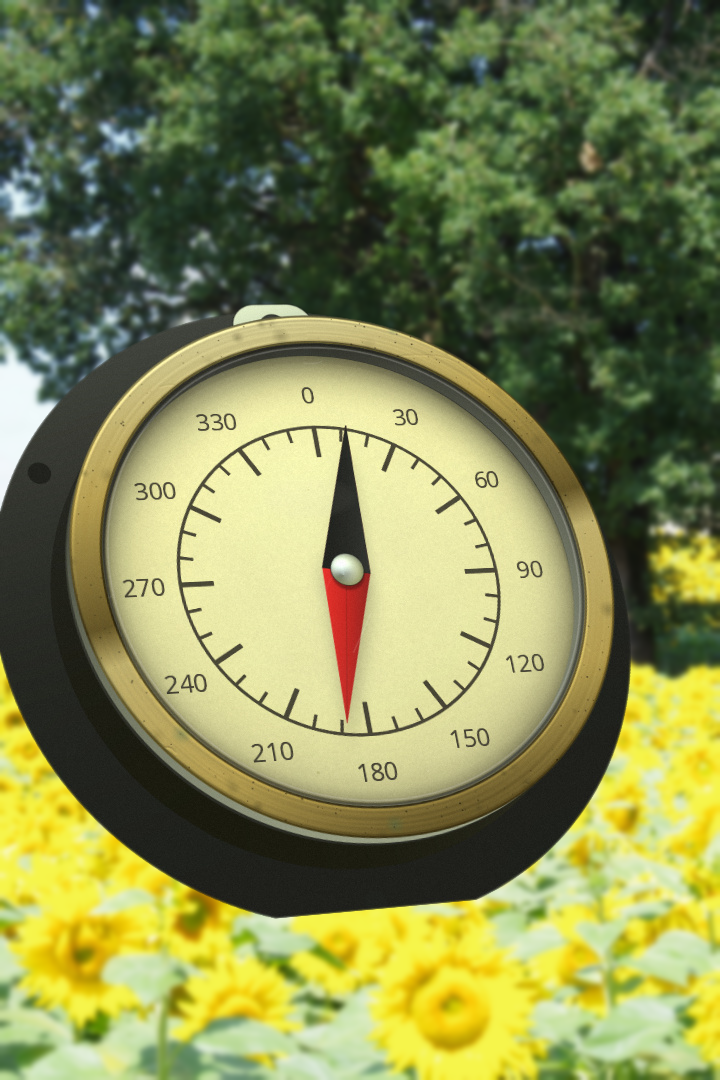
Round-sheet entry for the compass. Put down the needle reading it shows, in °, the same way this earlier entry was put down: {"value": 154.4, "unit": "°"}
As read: {"value": 190, "unit": "°"}
